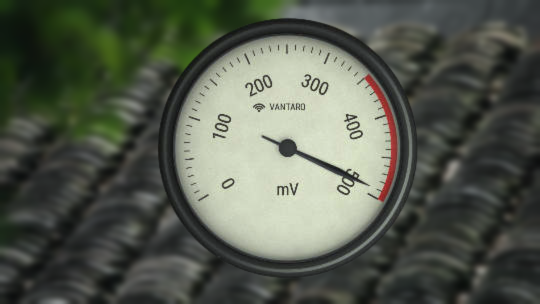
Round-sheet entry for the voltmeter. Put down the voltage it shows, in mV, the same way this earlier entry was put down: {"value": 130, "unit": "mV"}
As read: {"value": 490, "unit": "mV"}
